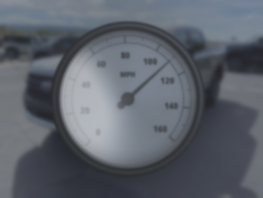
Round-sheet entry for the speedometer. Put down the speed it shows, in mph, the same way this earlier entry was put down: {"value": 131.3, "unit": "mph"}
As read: {"value": 110, "unit": "mph"}
